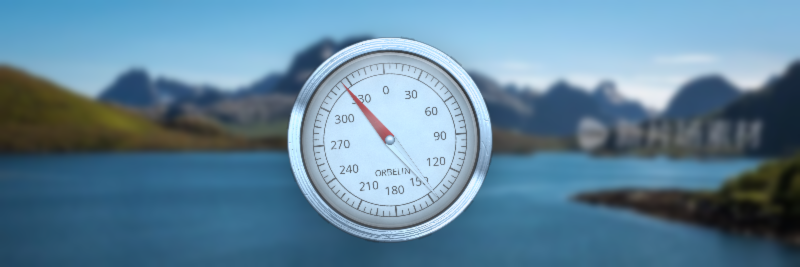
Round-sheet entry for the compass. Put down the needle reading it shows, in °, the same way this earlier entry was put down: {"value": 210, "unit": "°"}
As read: {"value": 325, "unit": "°"}
